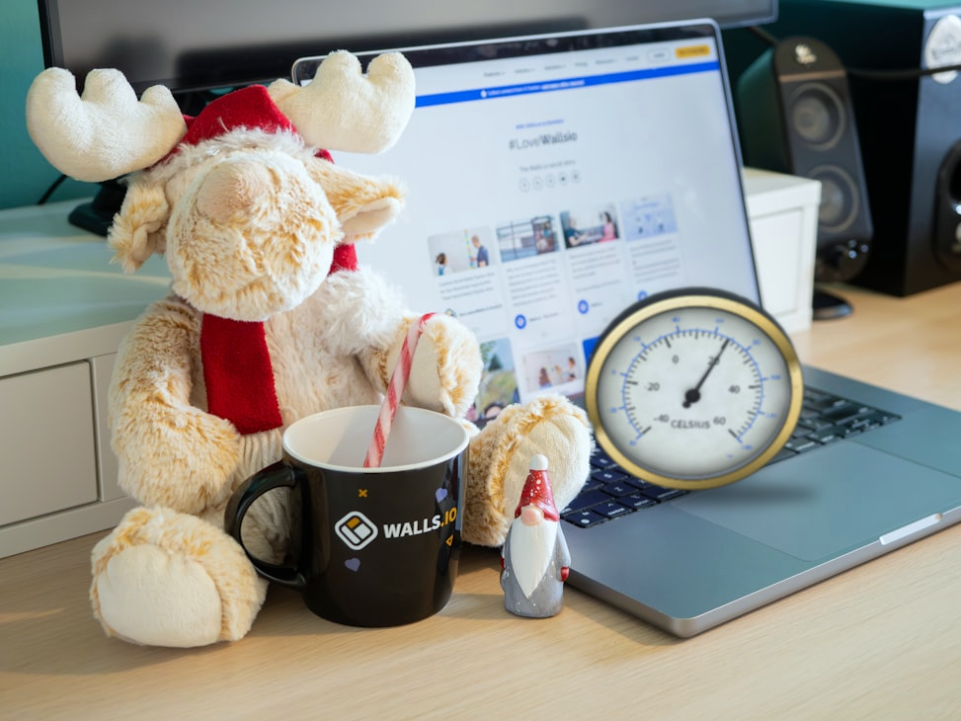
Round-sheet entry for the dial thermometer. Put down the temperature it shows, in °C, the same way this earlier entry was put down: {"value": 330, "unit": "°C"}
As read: {"value": 20, "unit": "°C"}
